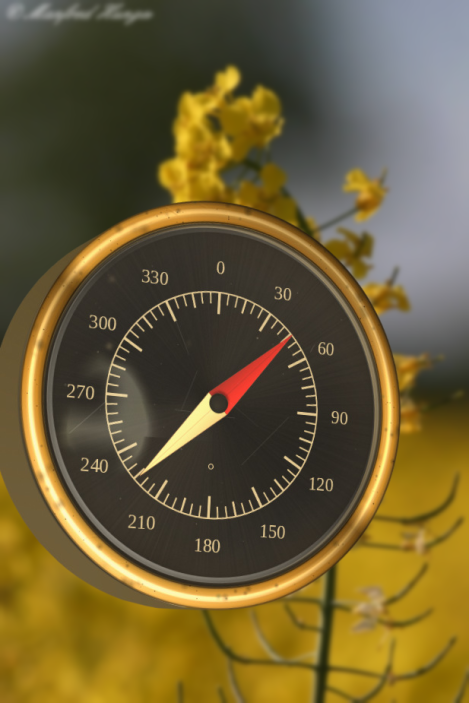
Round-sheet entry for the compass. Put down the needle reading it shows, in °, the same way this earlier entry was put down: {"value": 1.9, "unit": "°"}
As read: {"value": 45, "unit": "°"}
